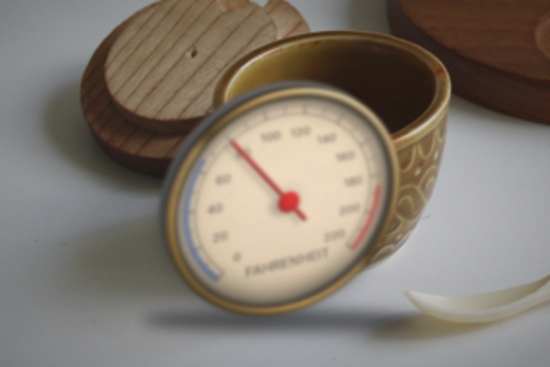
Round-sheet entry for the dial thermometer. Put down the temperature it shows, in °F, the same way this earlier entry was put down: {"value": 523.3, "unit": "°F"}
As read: {"value": 80, "unit": "°F"}
